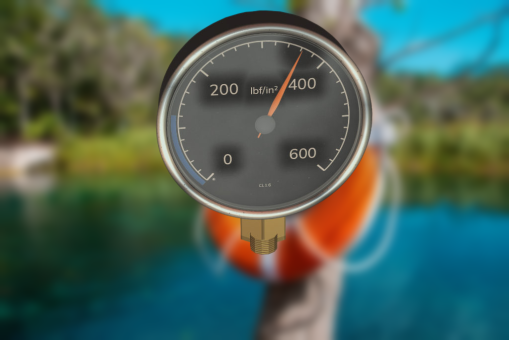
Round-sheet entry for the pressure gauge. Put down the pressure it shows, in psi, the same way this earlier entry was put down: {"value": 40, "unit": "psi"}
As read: {"value": 360, "unit": "psi"}
